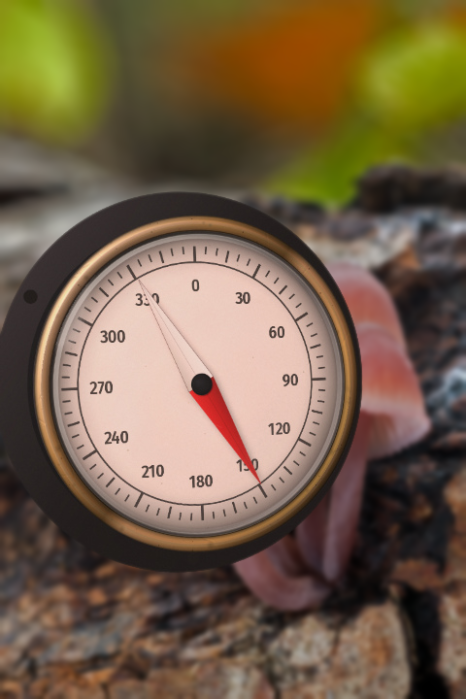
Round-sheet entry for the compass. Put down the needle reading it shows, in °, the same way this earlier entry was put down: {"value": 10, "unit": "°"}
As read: {"value": 150, "unit": "°"}
